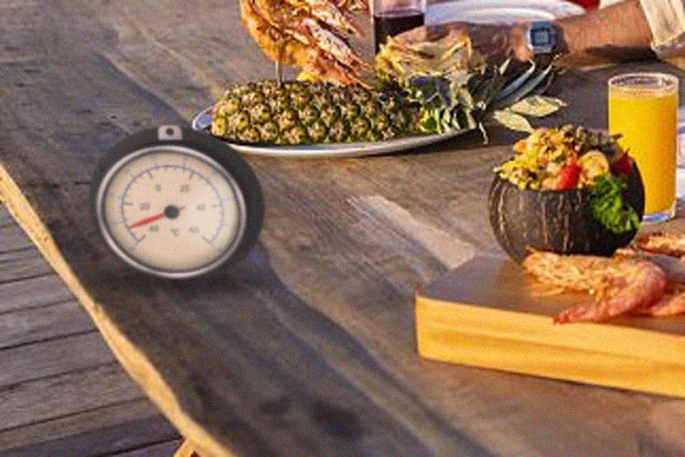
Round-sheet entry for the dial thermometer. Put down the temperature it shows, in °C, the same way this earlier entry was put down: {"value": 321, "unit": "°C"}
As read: {"value": -32, "unit": "°C"}
